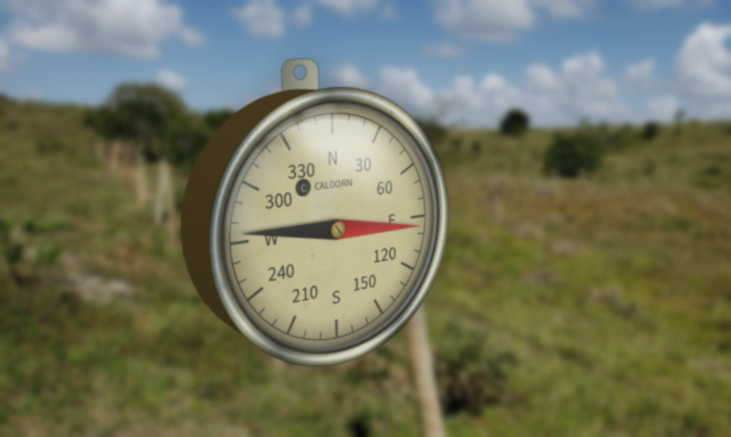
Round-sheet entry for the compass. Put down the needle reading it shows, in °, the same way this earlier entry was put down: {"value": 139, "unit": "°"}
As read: {"value": 95, "unit": "°"}
